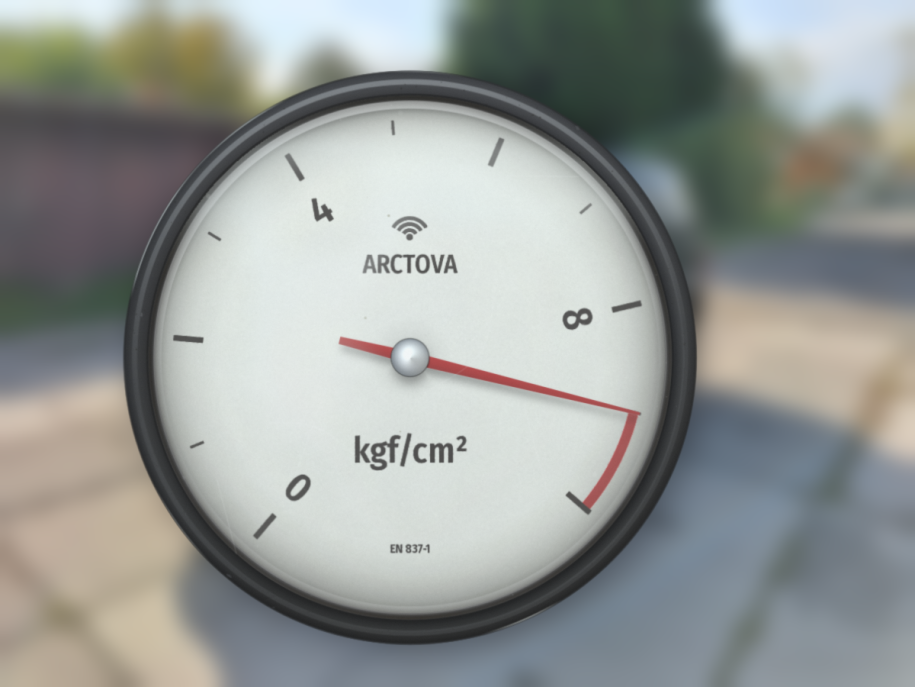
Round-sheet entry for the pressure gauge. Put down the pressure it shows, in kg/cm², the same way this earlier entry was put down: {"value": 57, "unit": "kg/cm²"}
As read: {"value": 9, "unit": "kg/cm²"}
